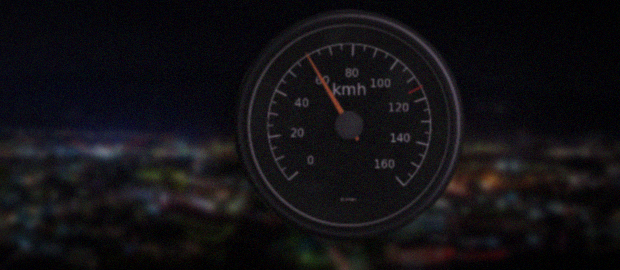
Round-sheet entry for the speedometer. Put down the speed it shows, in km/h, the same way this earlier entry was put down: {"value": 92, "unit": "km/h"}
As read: {"value": 60, "unit": "km/h"}
